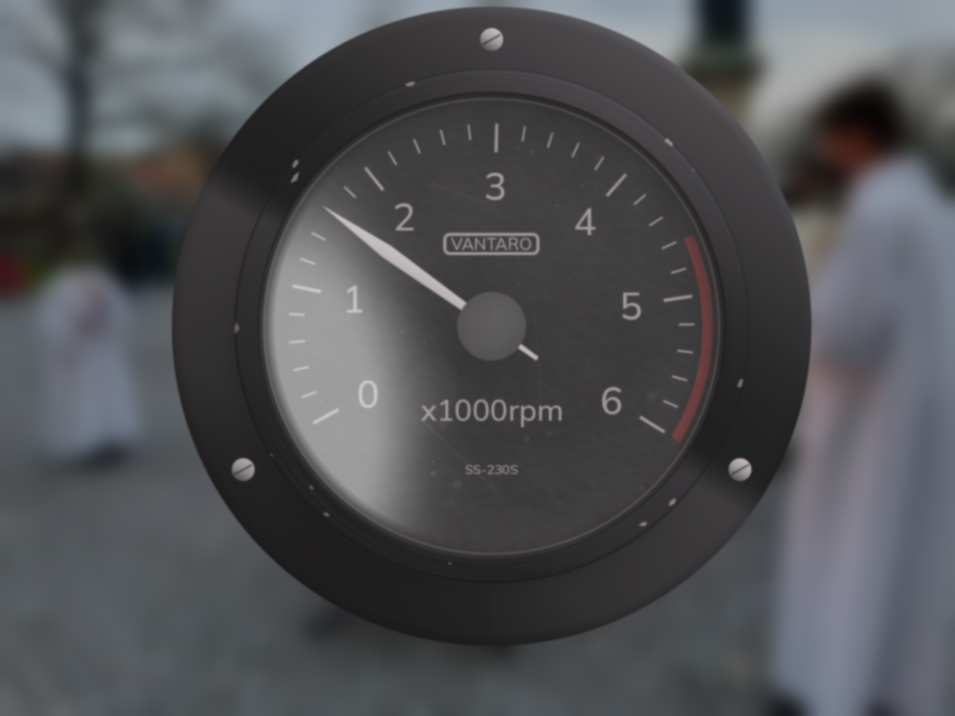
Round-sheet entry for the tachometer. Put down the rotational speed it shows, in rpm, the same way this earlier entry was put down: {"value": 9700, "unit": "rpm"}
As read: {"value": 1600, "unit": "rpm"}
